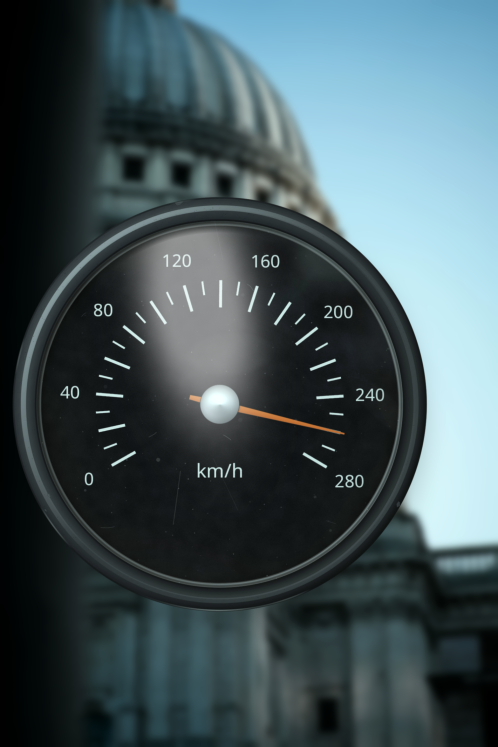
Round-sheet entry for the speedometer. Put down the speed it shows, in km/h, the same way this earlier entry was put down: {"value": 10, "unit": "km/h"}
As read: {"value": 260, "unit": "km/h"}
